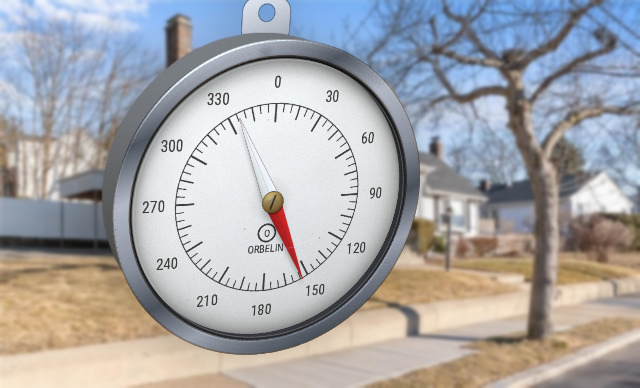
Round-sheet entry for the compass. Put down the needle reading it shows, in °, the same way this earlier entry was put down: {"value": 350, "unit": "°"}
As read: {"value": 155, "unit": "°"}
